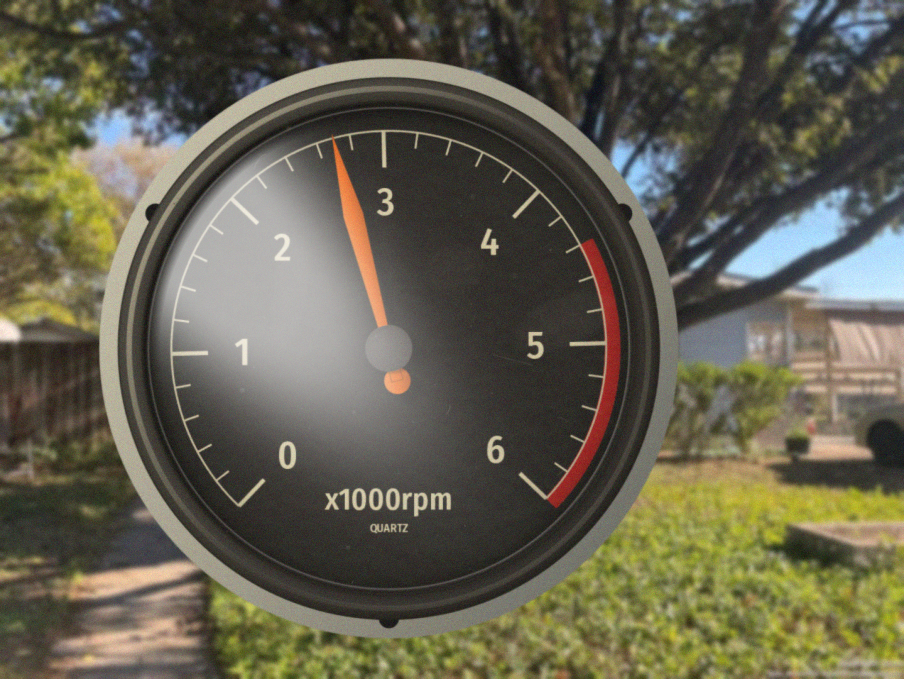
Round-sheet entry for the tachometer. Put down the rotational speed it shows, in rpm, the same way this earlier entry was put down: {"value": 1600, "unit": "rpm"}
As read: {"value": 2700, "unit": "rpm"}
